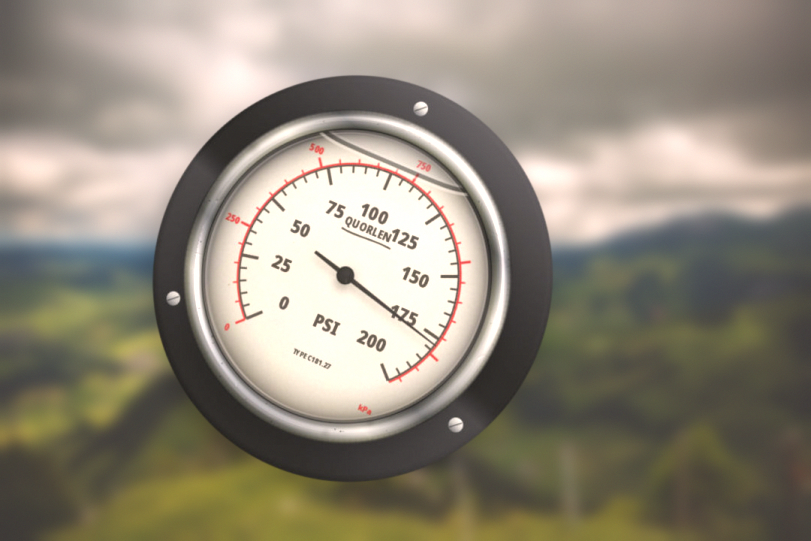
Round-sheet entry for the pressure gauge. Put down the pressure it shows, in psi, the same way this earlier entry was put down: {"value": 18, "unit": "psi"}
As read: {"value": 177.5, "unit": "psi"}
